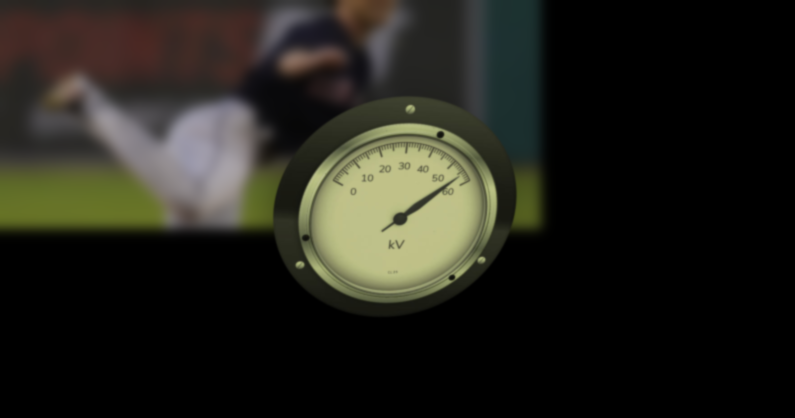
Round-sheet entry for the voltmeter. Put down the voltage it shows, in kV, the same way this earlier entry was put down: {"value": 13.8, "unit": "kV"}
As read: {"value": 55, "unit": "kV"}
